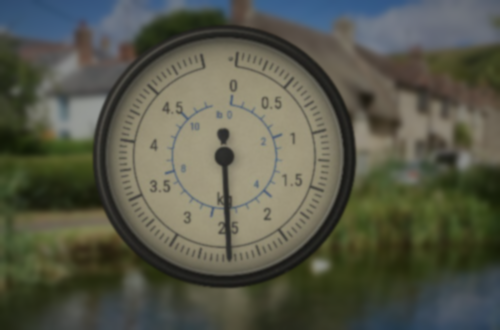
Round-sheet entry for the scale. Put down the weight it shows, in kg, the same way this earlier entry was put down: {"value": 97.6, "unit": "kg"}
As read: {"value": 2.5, "unit": "kg"}
